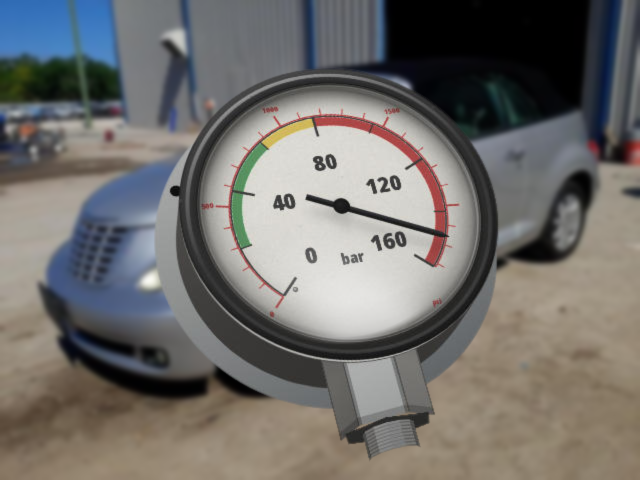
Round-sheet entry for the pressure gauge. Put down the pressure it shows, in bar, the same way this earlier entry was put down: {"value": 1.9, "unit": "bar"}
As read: {"value": 150, "unit": "bar"}
